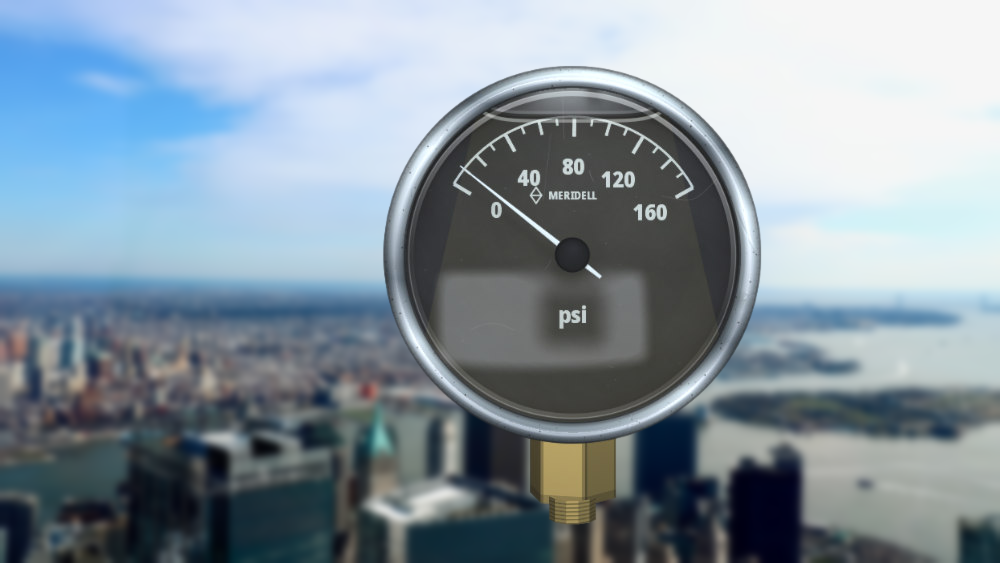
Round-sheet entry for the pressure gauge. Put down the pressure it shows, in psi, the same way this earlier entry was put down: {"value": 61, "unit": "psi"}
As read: {"value": 10, "unit": "psi"}
